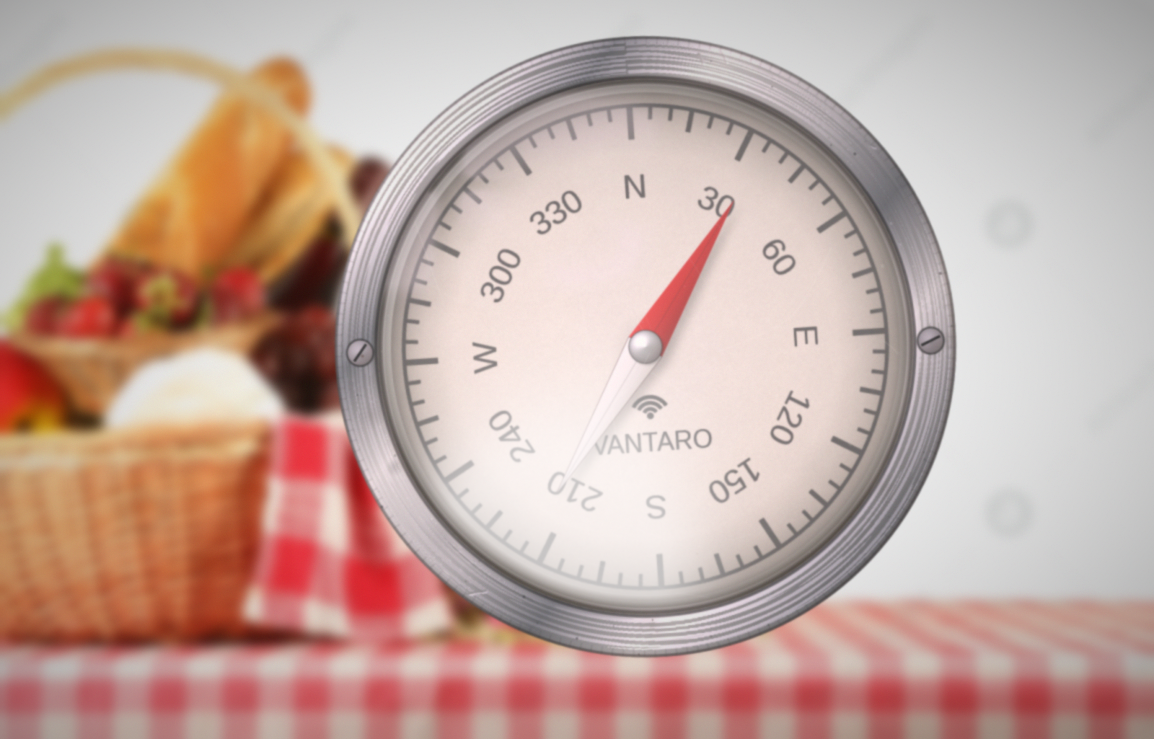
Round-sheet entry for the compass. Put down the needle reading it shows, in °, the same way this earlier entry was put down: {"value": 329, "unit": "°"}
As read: {"value": 35, "unit": "°"}
